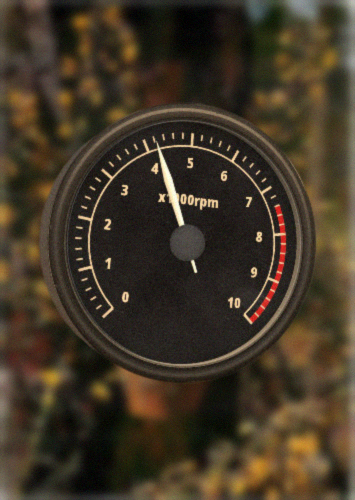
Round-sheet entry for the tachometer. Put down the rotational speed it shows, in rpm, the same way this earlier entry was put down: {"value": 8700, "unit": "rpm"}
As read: {"value": 4200, "unit": "rpm"}
